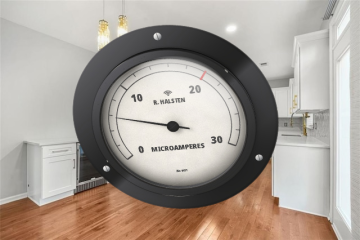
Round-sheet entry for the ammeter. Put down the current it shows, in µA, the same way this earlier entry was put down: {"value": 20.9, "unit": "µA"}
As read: {"value": 6, "unit": "µA"}
